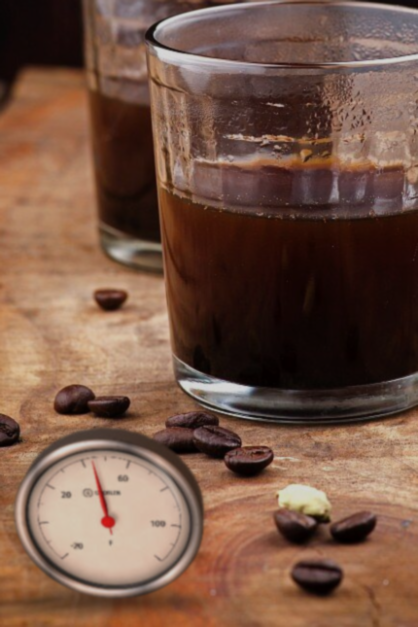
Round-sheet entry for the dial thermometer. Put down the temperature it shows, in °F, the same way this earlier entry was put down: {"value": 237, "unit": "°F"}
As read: {"value": 45, "unit": "°F"}
